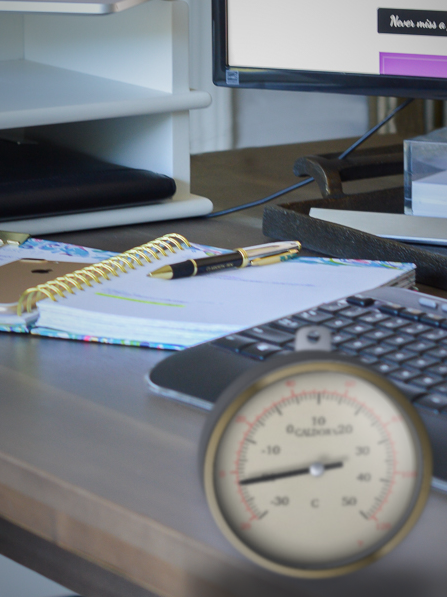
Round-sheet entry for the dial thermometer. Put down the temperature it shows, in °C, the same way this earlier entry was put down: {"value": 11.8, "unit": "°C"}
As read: {"value": -20, "unit": "°C"}
